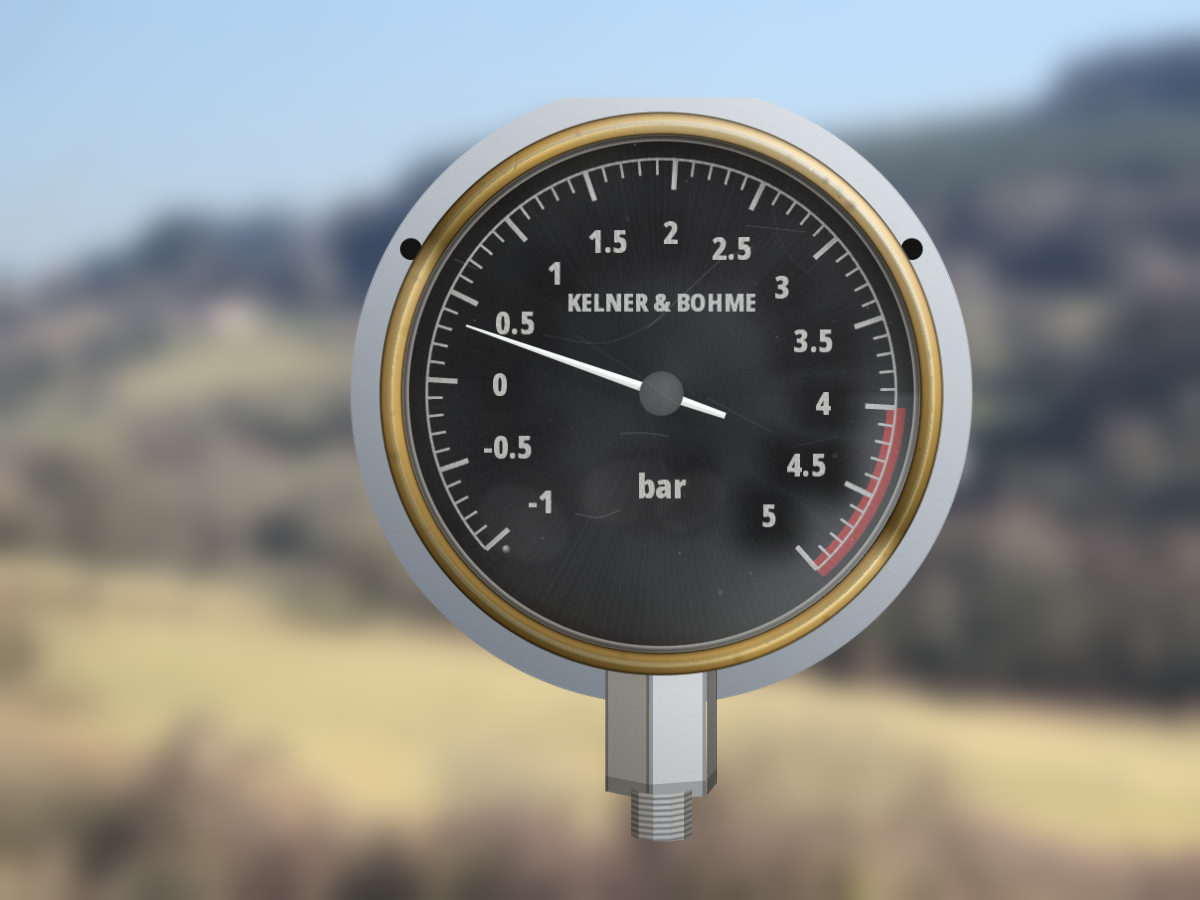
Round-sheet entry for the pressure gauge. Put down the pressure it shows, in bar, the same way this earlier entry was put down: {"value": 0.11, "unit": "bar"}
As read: {"value": 0.35, "unit": "bar"}
